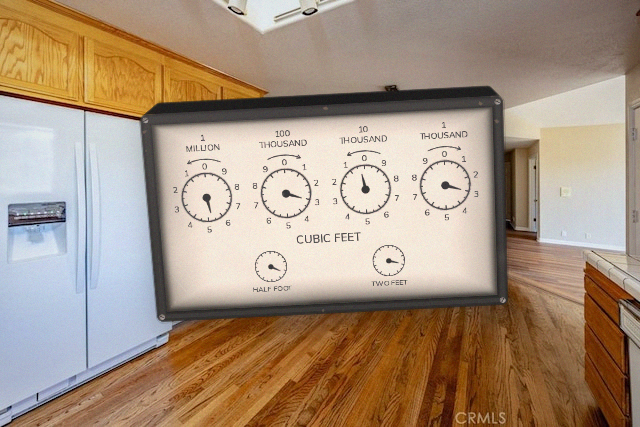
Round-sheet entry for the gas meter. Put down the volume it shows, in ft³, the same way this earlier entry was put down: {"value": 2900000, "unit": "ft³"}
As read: {"value": 530300, "unit": "ft³"}
